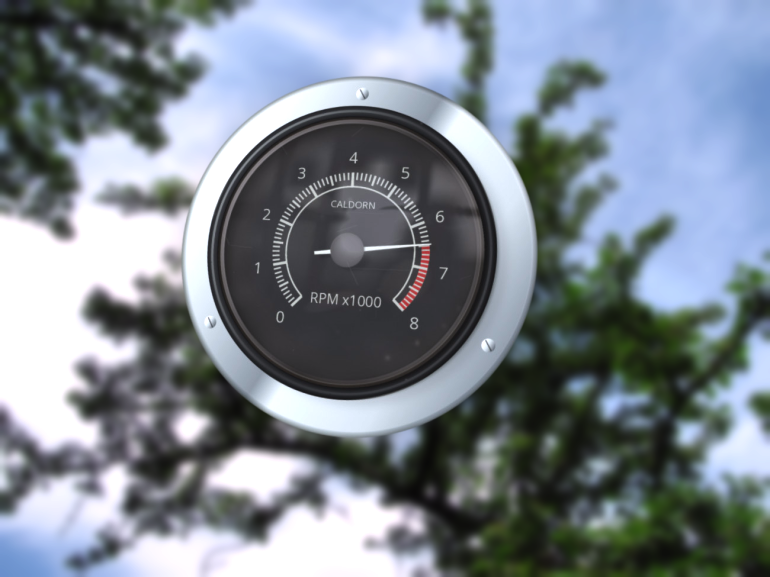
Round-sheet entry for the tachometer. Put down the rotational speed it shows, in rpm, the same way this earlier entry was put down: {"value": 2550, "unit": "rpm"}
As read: {"value": 6500, "unit": "rpm"}
